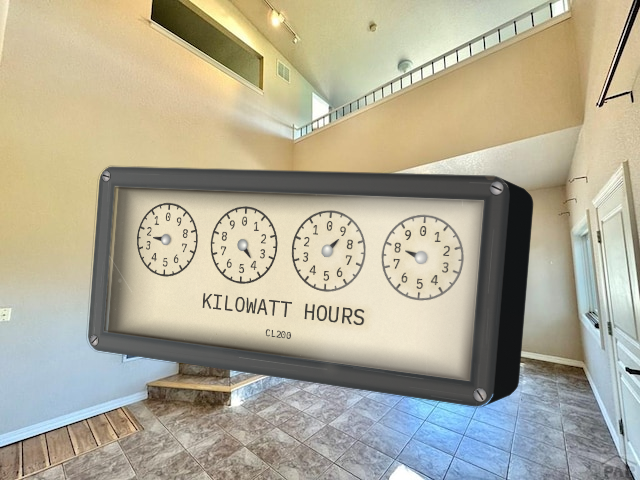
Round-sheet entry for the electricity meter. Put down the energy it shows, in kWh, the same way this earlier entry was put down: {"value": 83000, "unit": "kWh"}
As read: {"value": 2388, "unit": "kWh"}
